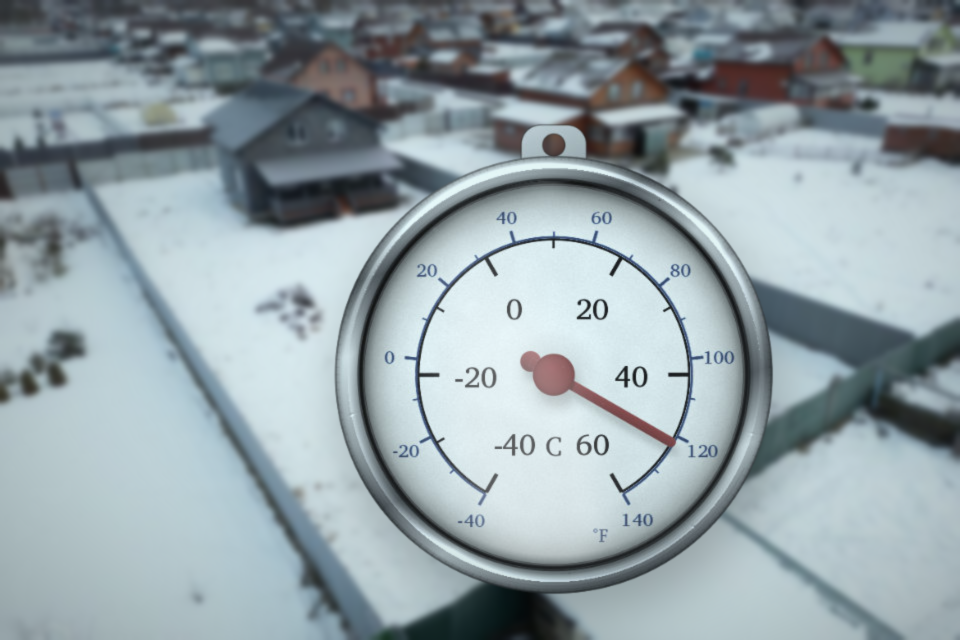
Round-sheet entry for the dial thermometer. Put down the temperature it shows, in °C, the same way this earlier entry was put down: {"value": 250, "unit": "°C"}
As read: {"value": 50, "unit": "°C"}
